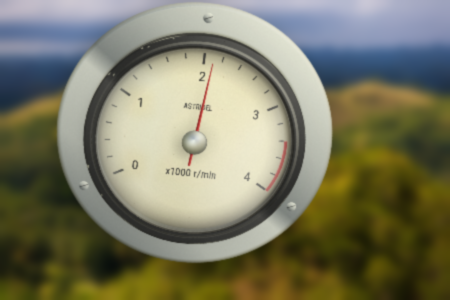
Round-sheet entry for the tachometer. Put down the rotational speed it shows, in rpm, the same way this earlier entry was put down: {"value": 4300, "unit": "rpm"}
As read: {"value": 2100, "unit": "rpm"}
